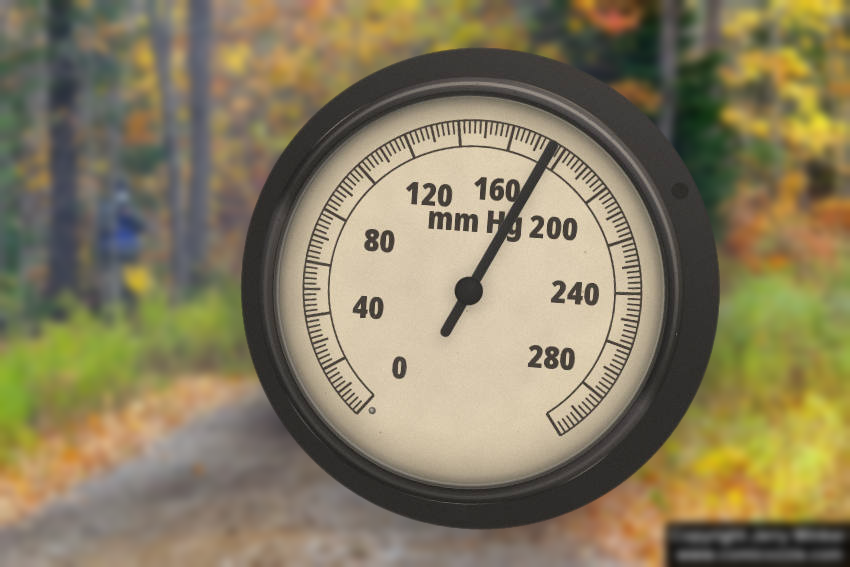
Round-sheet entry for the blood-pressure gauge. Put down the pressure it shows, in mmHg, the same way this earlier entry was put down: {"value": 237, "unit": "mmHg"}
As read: {"value": 176, "unit": "mmHg"}
